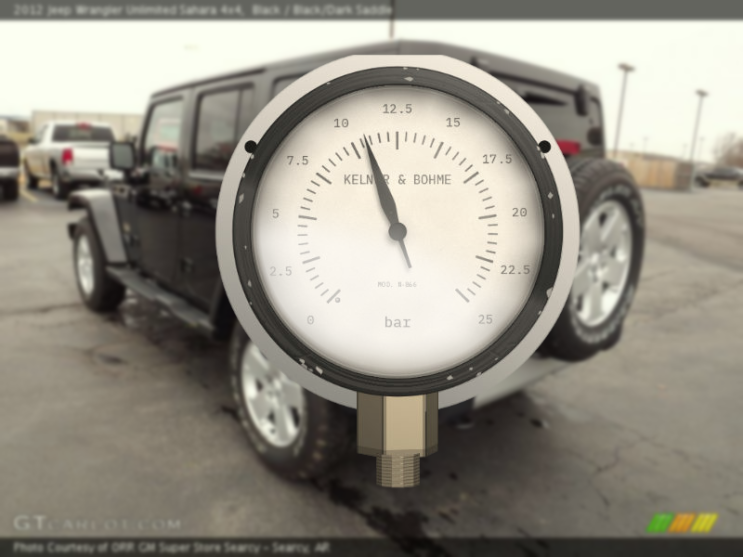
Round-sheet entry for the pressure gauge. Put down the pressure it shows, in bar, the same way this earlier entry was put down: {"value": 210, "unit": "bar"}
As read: {"value": 10.75, "unit": "bar"}
